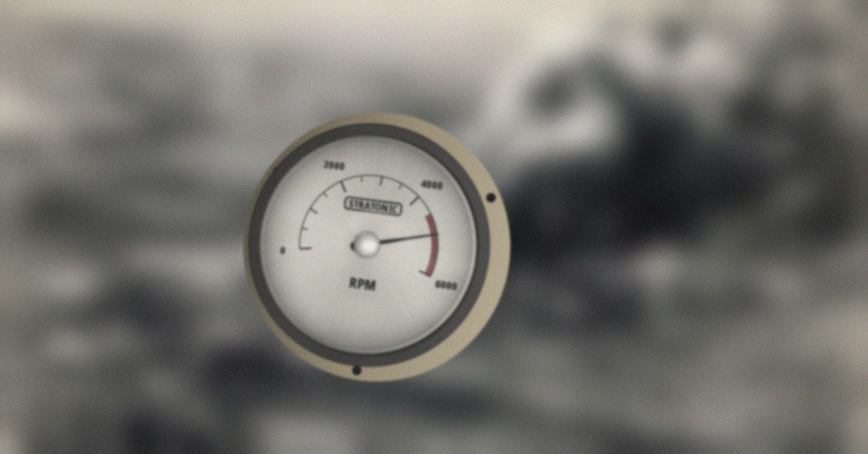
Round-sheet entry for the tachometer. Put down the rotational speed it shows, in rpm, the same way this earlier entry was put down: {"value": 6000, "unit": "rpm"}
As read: {"value": 5000, "unit": "rpm"}
